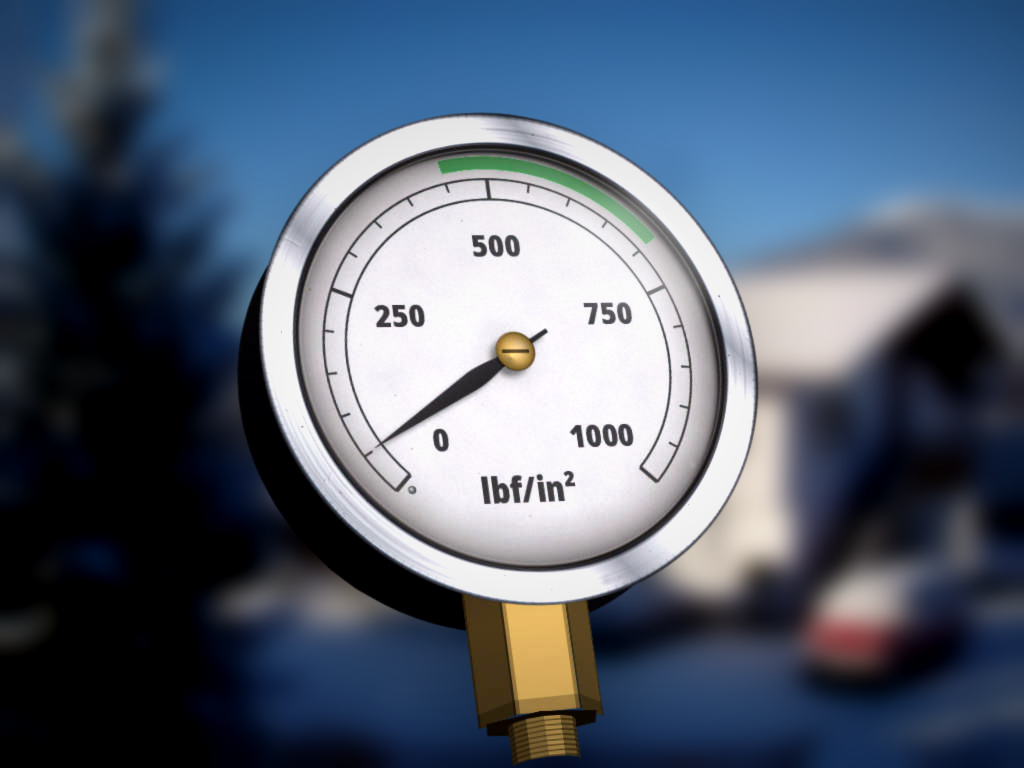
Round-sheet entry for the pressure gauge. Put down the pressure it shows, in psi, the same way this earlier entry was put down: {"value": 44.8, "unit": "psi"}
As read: {"value": 50, "unit": "psi"}
